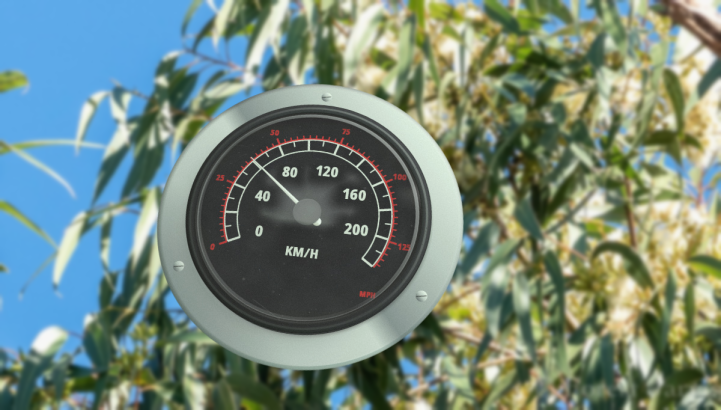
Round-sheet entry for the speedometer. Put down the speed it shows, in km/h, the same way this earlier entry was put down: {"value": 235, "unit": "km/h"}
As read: {"value": 60, "unit": "km/h"}
